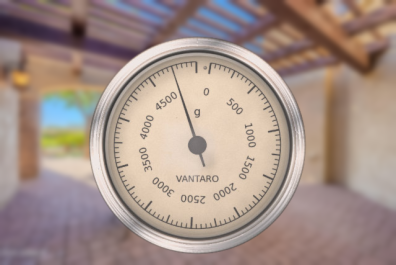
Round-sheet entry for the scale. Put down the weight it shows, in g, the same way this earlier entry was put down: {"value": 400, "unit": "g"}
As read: {"value": 4750, "unit": "g"}
